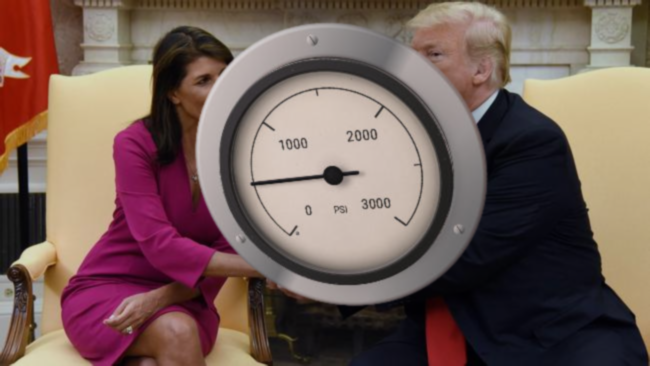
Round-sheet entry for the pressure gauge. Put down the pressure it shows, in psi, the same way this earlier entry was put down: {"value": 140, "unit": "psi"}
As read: {"value": 500, "unit": "psi"}
